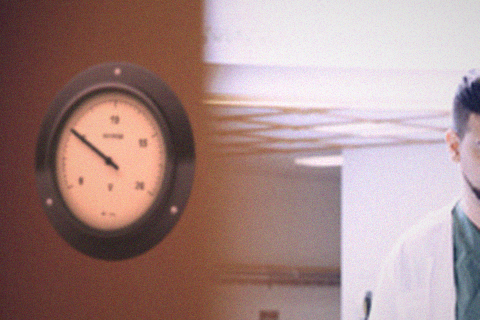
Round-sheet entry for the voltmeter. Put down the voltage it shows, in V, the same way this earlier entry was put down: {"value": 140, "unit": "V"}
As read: {"value": 5, "unit": "V"}
